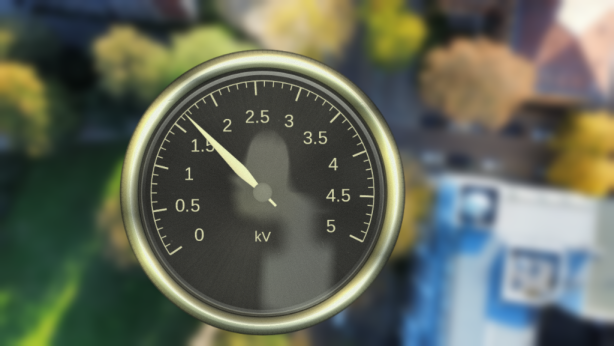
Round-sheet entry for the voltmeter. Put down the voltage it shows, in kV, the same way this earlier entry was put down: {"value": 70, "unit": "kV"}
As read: {"value": 1.65, "unit": "kV"}
